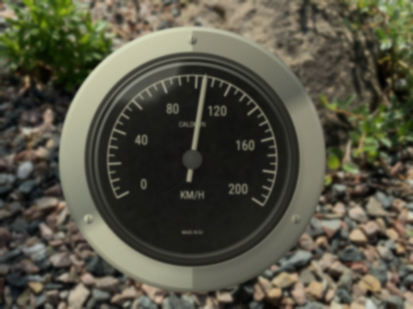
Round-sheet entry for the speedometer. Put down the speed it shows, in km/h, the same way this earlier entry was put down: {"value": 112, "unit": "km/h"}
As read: {"value": 105, "unit": "km/h"}
